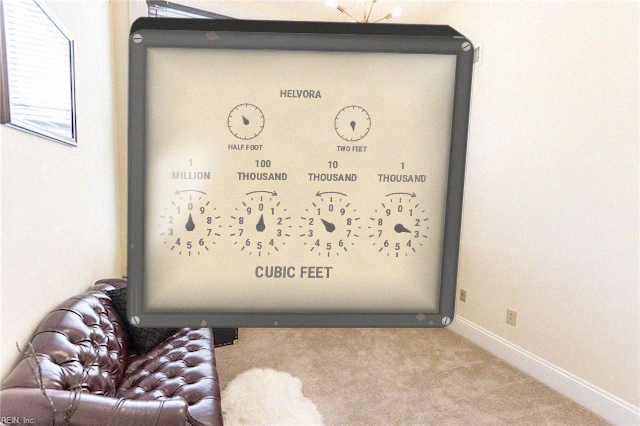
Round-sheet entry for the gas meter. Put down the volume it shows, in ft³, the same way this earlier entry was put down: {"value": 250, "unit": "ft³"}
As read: {"value": 1300, "unit": "ft³"}
